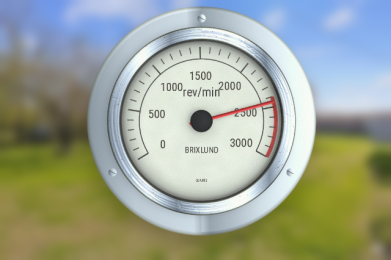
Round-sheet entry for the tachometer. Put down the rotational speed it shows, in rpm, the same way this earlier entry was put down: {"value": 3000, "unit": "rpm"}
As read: {"value": 2450, "unit": "rpm"}
